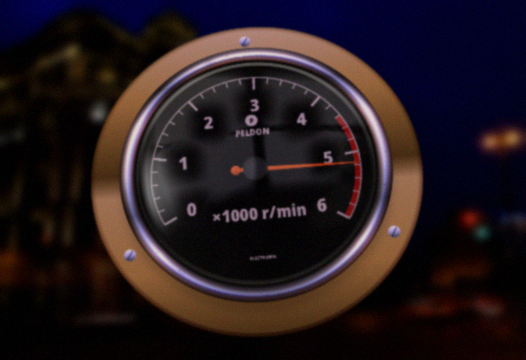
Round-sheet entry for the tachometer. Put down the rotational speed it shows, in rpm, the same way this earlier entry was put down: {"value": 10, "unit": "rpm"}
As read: {"value": 5200, "unit": "rpm"}
